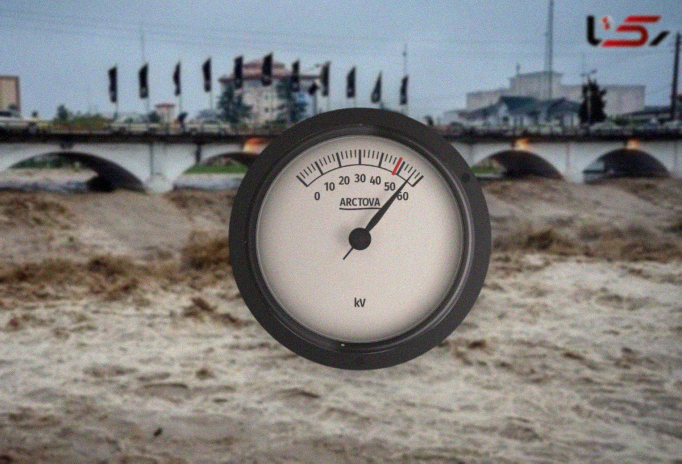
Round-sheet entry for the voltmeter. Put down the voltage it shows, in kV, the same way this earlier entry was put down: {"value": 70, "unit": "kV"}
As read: {"value": 56, "unit": "kV"}
